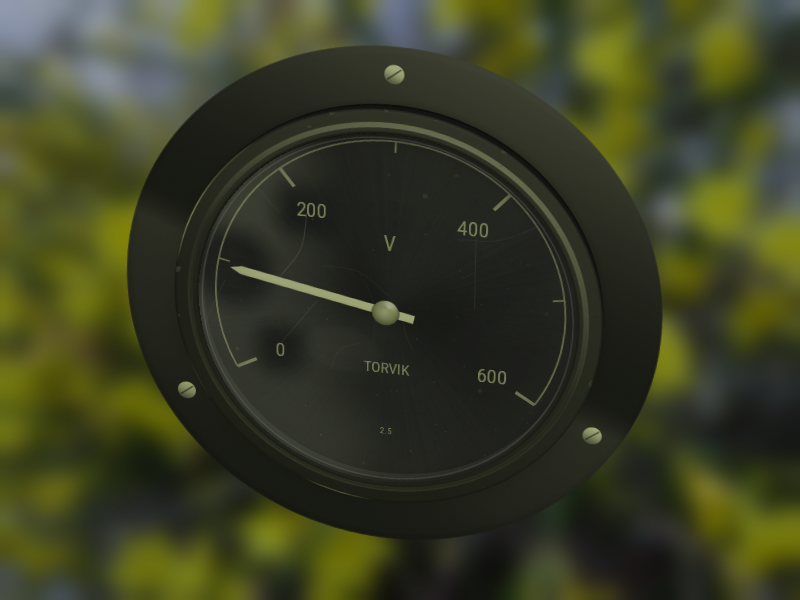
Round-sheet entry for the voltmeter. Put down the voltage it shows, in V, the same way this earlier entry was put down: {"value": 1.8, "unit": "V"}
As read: {"value": 100, "unit": "V"}
